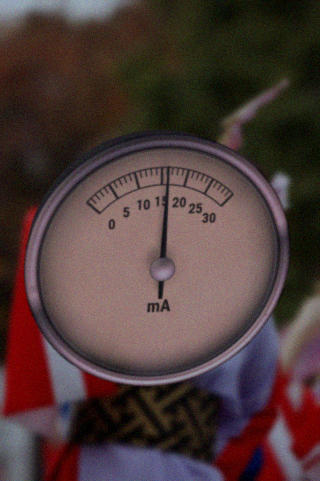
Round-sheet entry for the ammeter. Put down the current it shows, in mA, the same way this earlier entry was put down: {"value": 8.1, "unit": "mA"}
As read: {"value": 16, "unit": "mA"}
